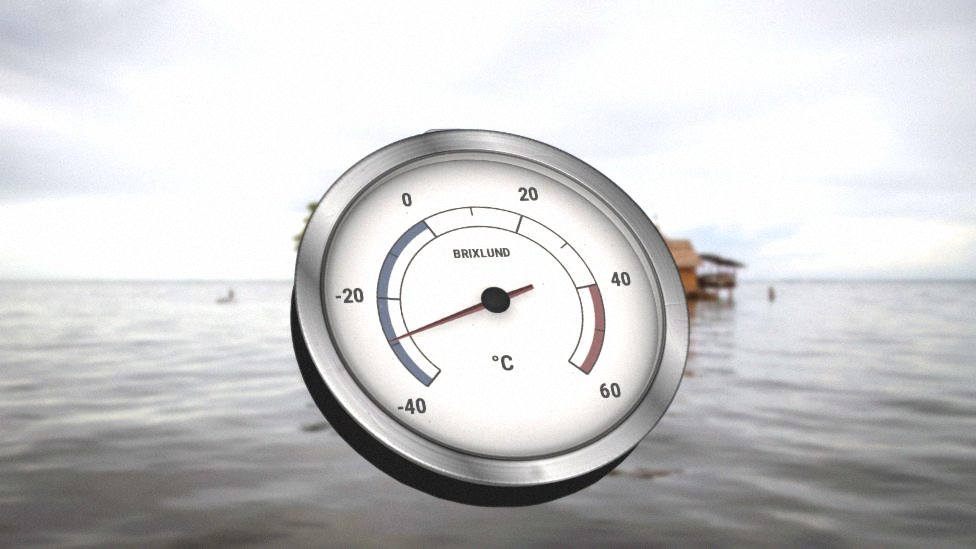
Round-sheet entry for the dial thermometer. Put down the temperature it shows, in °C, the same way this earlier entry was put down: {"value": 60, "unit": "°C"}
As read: {"value": -30, "unit": "°C"}
